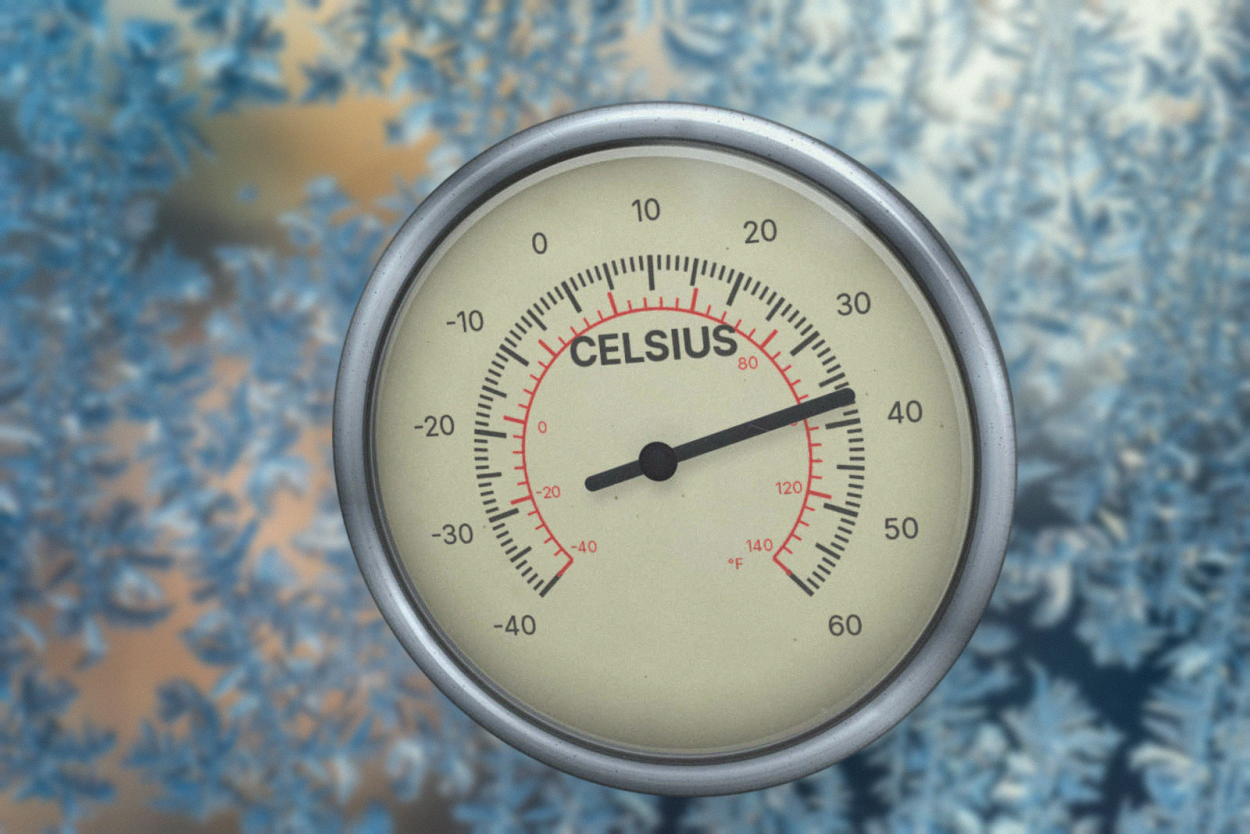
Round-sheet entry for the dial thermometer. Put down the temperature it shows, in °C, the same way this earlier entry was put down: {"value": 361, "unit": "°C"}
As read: {"value": 37, "unit": "°C"}
